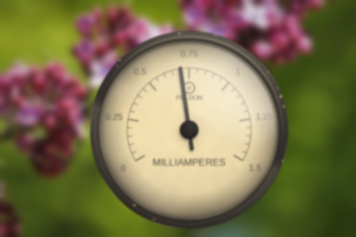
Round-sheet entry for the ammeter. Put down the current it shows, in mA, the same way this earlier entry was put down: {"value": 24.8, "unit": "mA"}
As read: {"value": 0.7, "unit": "mA"}
